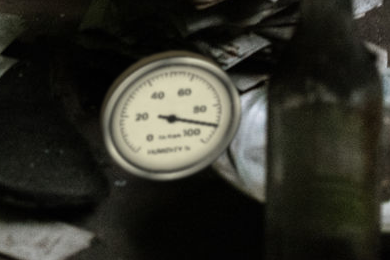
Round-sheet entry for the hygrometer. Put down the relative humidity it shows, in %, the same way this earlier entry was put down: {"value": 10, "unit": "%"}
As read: {"value": 90, "unit": "%"}
